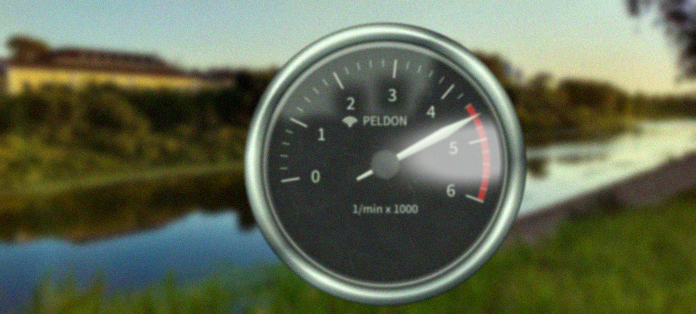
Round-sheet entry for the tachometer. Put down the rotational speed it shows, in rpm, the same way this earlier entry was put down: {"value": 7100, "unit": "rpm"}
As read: {"value": 4600, "unit": "rpm"}
